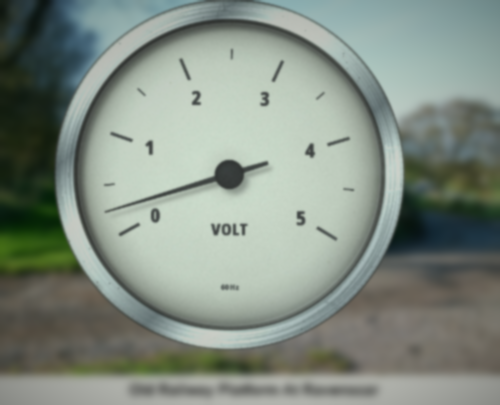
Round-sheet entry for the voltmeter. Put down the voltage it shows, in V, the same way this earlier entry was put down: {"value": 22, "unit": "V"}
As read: {"value": 0.25, "unit": "V"}
